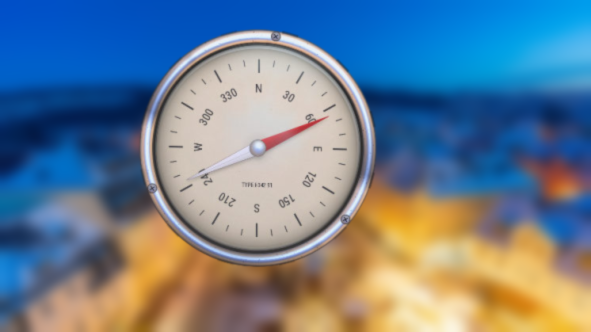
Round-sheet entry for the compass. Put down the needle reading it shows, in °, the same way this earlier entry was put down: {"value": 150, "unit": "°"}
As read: {"value": 65, "unit": "°"}
